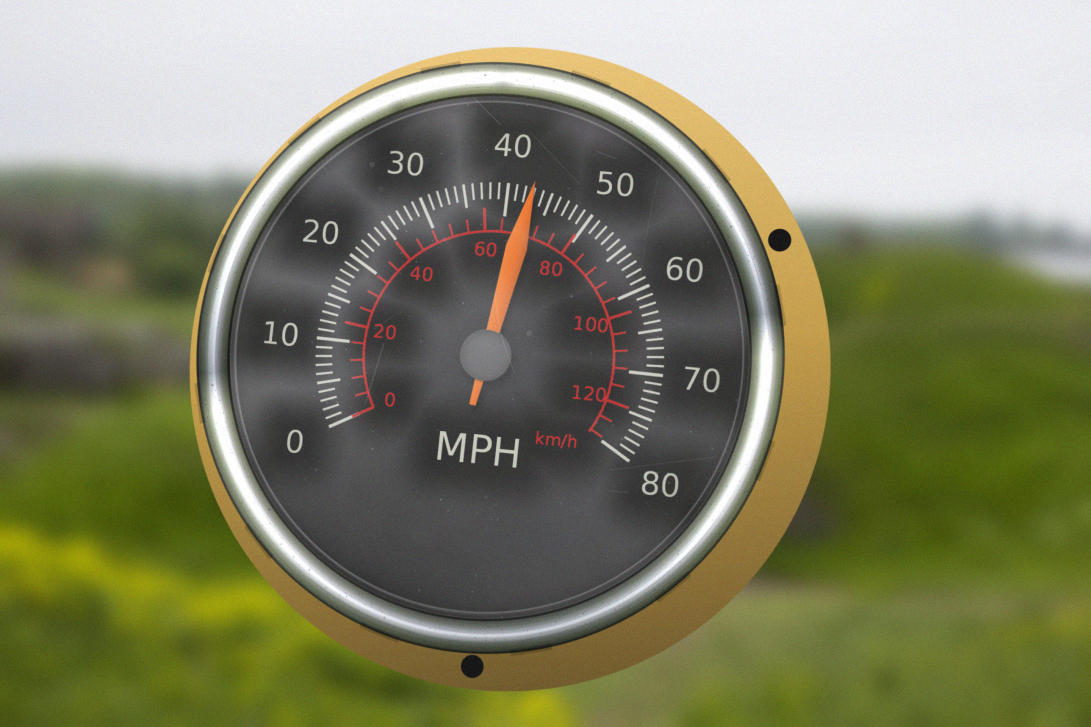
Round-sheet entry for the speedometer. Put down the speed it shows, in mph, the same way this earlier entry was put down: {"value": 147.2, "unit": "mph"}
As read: {"value": 43, "unit": "mph"}
